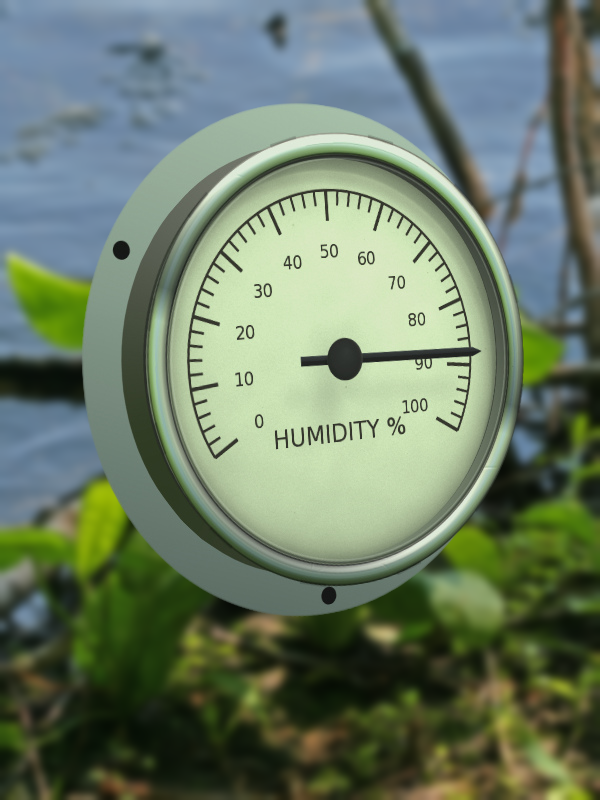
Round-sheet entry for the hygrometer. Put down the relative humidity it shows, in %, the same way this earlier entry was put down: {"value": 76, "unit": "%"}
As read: {"value": 88, "unit": "%"}
